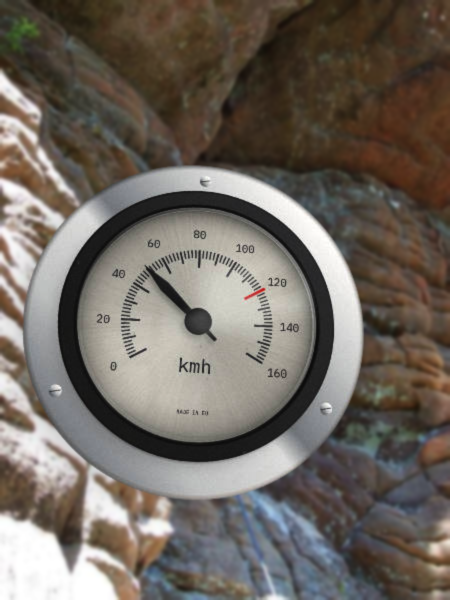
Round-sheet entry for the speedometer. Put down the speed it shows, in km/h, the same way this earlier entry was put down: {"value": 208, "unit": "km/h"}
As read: {"value": 50, "unit": "km/h"}
